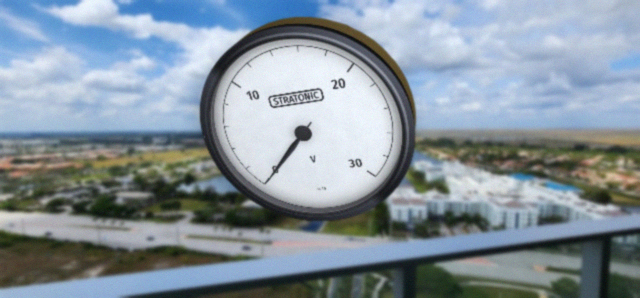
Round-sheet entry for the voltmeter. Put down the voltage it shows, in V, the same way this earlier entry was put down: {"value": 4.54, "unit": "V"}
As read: {"value": 0, "unit": "V"}
